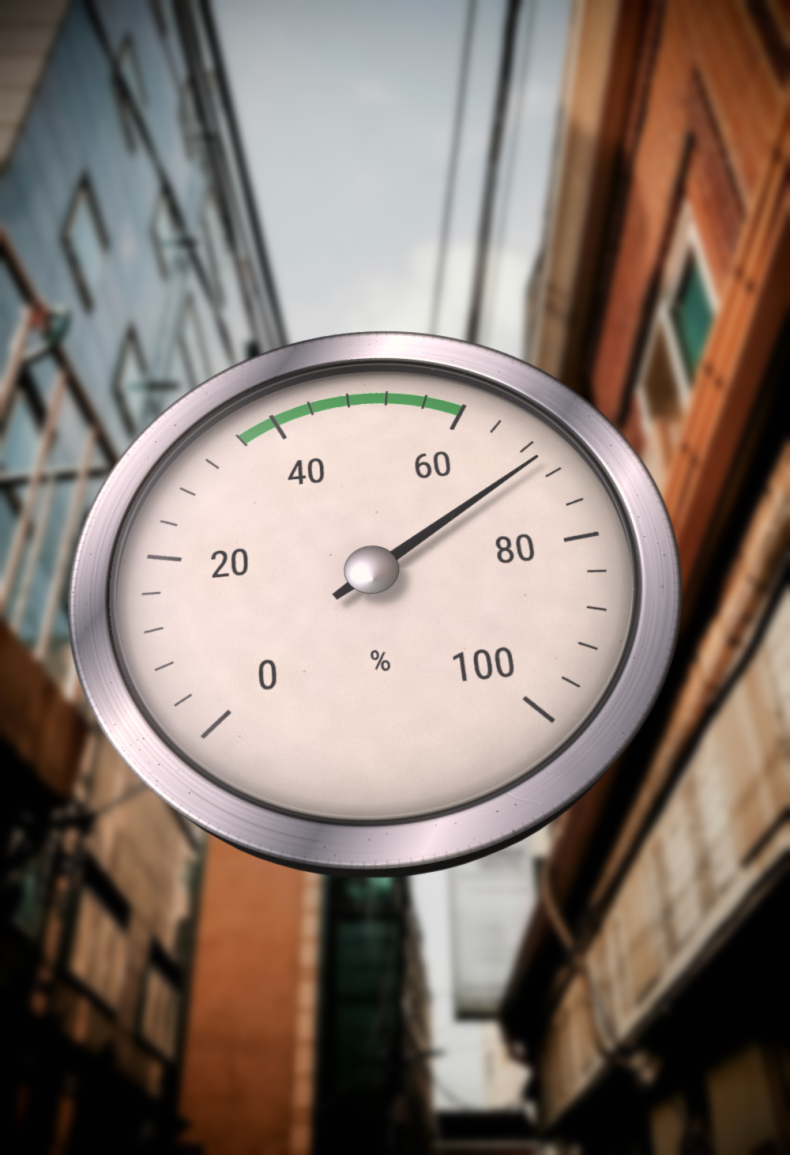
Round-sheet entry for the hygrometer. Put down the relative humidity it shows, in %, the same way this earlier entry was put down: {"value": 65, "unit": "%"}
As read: {"value": 70, "unit": "%"}
